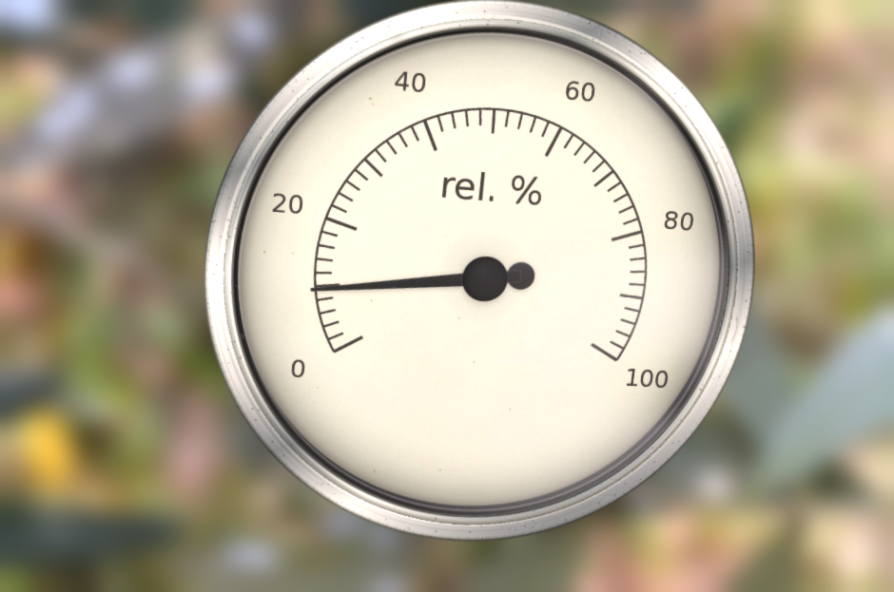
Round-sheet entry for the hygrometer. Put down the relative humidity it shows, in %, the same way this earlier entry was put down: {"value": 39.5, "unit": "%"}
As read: {"value": 10, "unit": "%"}
